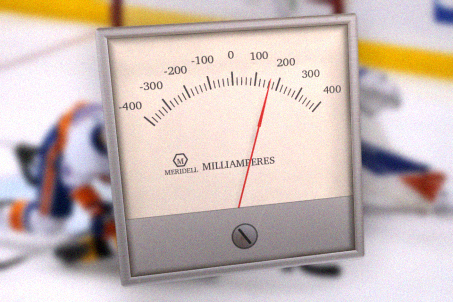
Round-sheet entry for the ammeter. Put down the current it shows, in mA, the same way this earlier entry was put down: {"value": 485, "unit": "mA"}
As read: {"value": 160, "unit": "mA"}
